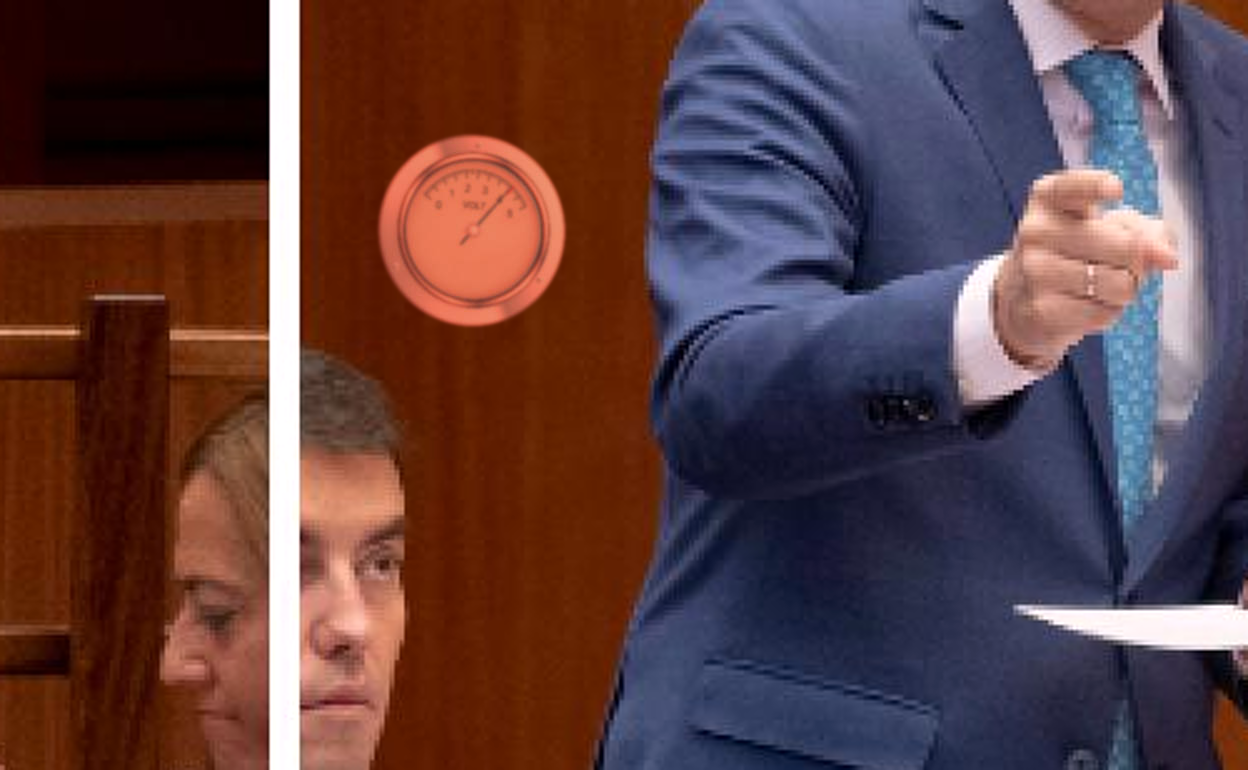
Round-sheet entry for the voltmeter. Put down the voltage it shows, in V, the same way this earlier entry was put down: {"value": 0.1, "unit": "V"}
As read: {"value": 4, "unit": "V"}
